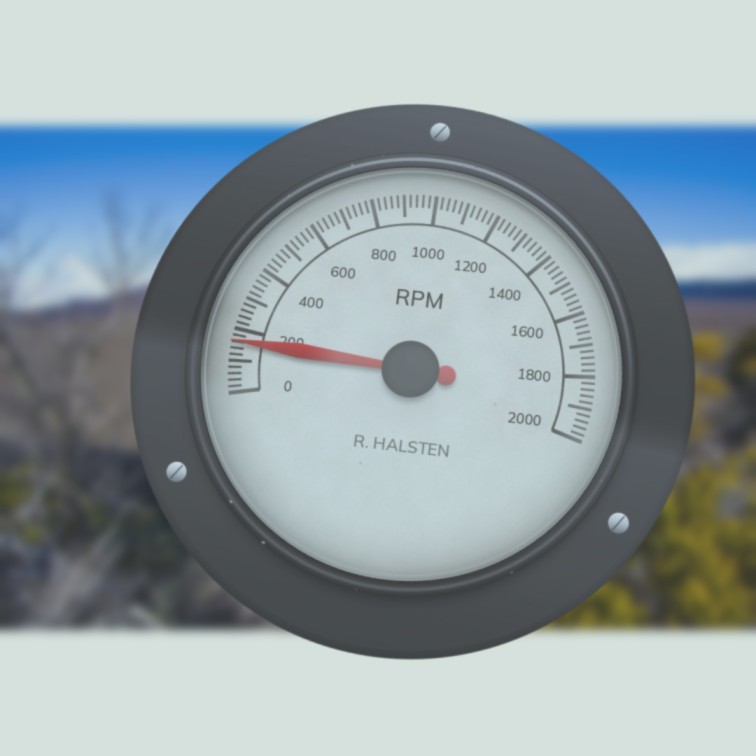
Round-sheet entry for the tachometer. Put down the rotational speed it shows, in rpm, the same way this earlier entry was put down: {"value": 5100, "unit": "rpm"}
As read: {"value": 160, "unit": "rpm"}
